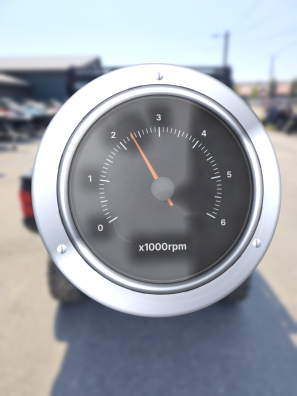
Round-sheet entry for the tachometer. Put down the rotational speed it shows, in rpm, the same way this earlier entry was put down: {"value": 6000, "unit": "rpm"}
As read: {"value": 2300, "unit": "rpm"}
